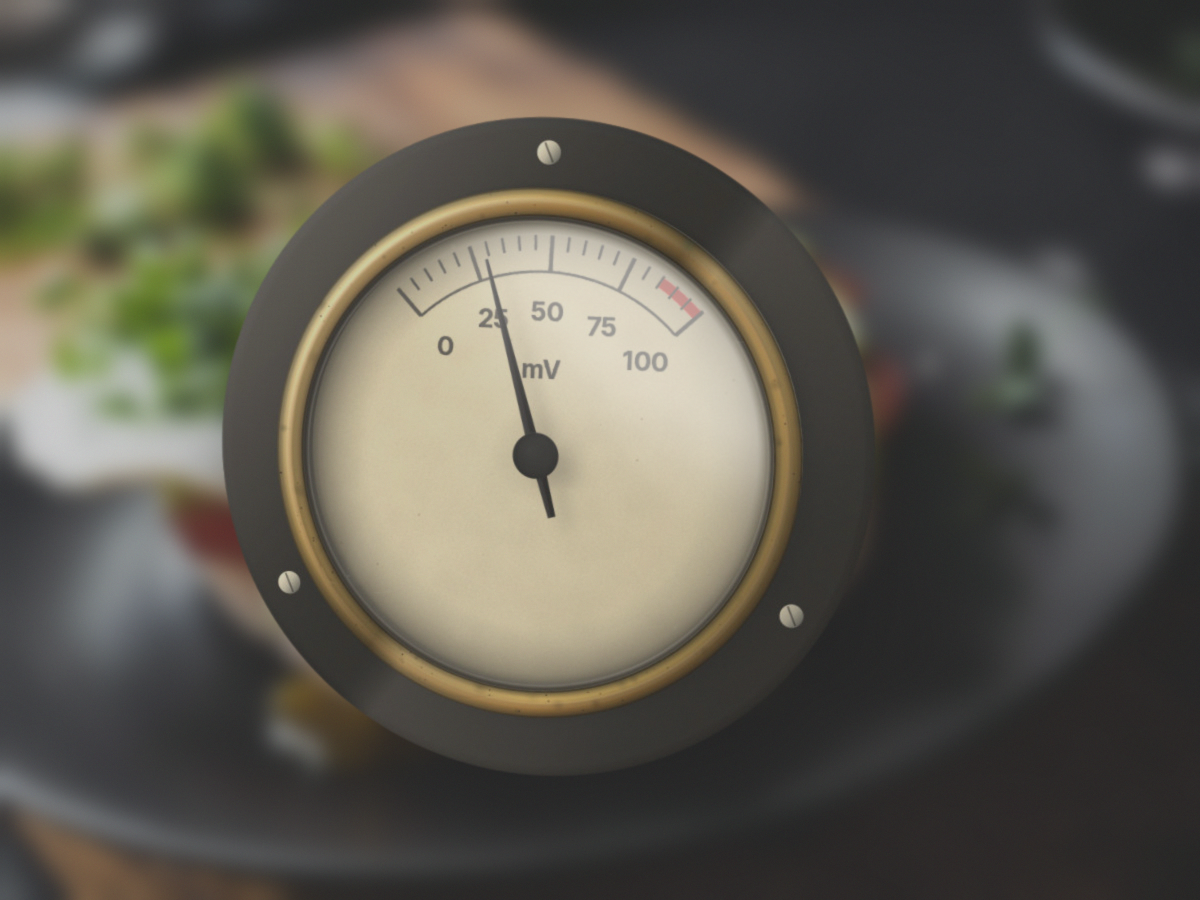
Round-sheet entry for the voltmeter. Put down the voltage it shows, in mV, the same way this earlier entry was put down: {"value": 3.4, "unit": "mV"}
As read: {"value": 30, "unit": "mV"}
